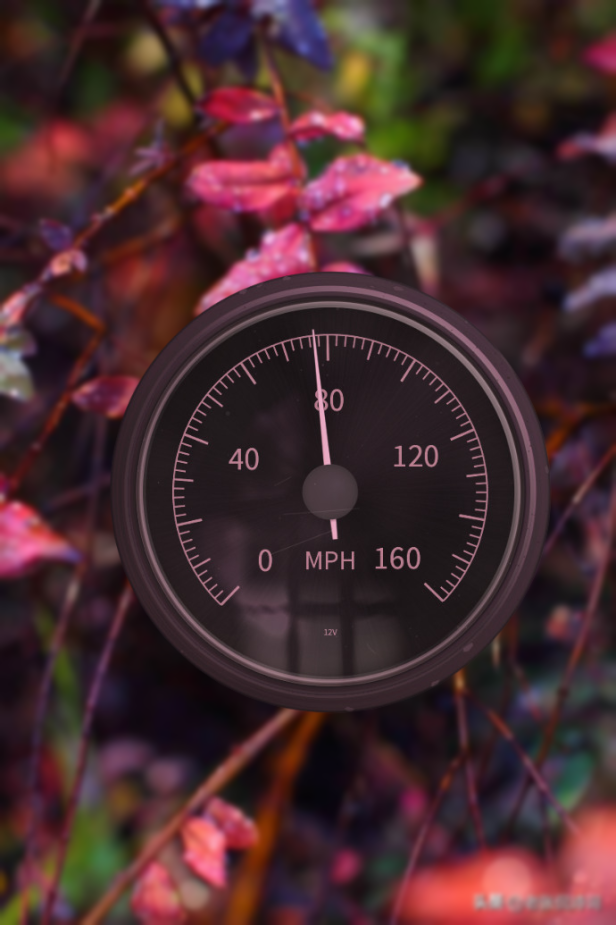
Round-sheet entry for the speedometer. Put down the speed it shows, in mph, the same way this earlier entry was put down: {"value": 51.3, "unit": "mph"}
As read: {"value": 77, "unit": "mph"}
